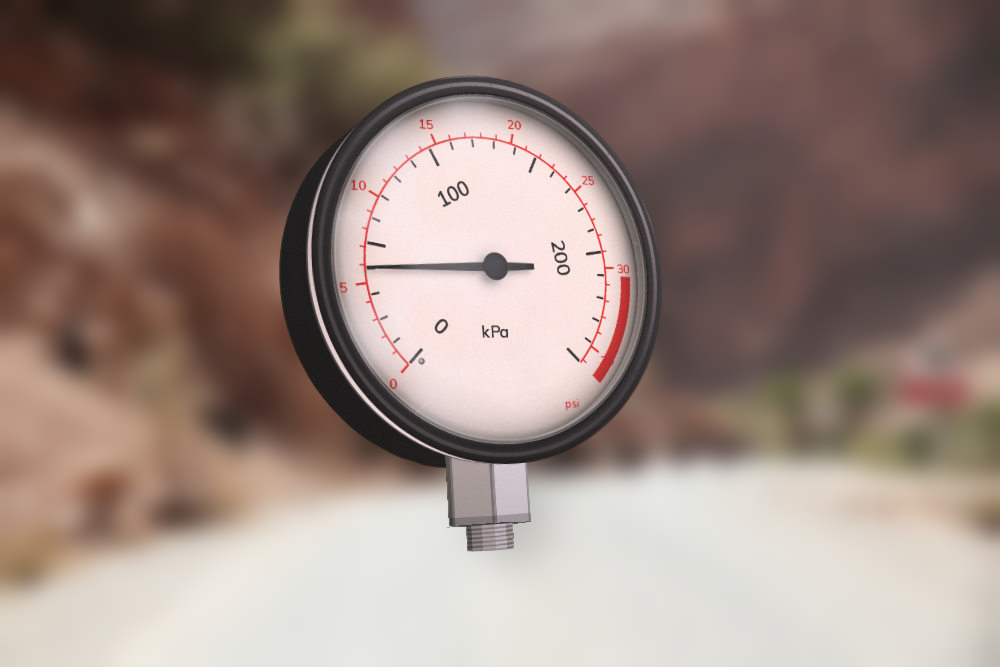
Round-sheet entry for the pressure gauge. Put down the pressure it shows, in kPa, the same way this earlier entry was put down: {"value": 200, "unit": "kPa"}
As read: {"value": 40, "unit": "kPa"}
